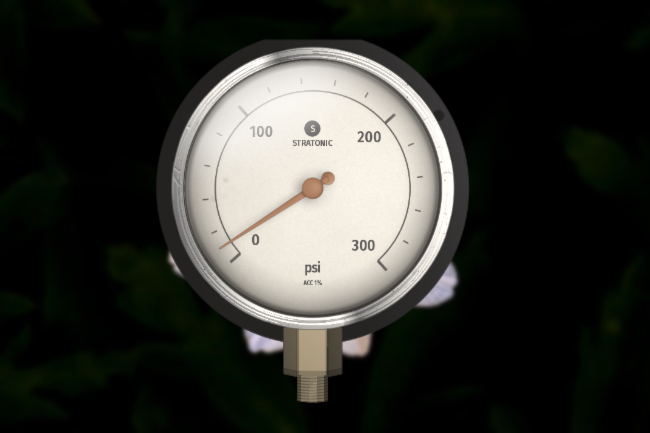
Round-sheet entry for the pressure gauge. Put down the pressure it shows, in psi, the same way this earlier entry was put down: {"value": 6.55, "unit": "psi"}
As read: {"value": 10, "unit": "psi"}
